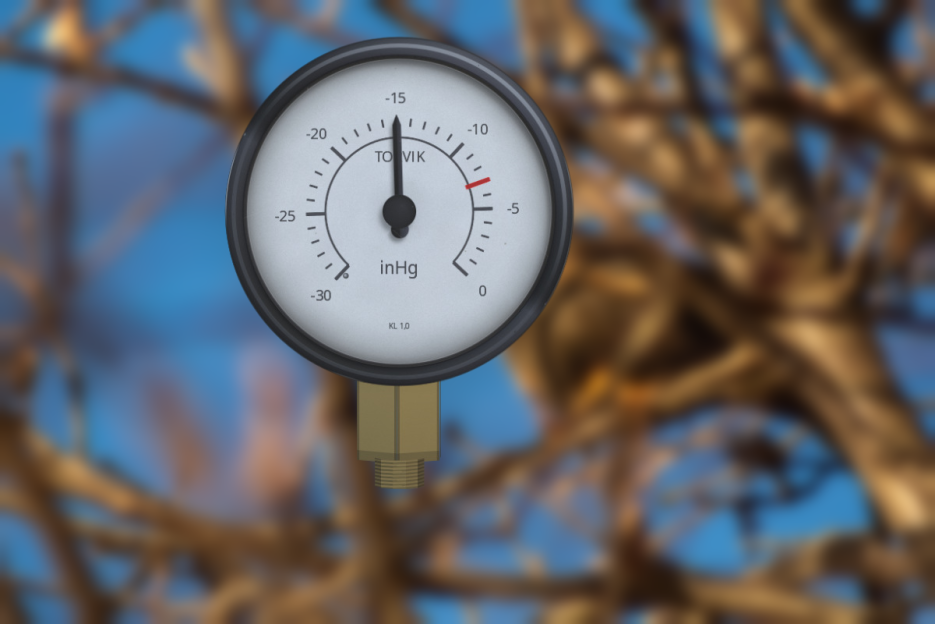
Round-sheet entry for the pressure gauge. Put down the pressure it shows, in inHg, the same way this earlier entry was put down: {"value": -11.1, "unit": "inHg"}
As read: {"value": -15, "unit": "inHg"}
